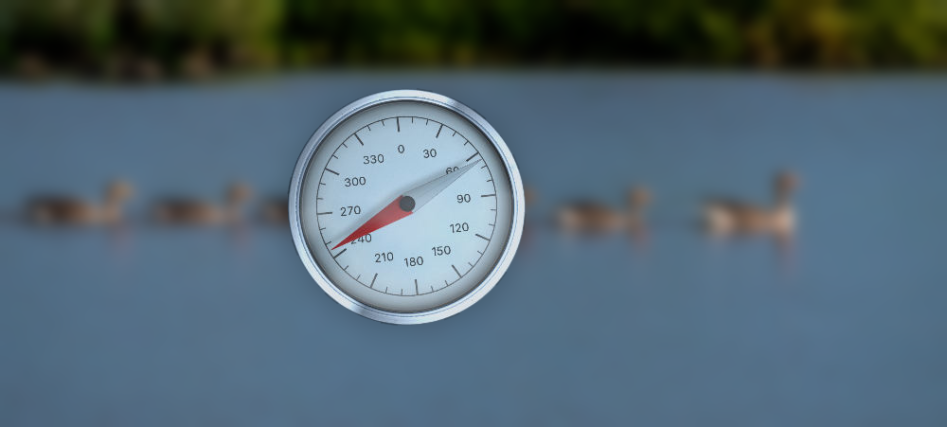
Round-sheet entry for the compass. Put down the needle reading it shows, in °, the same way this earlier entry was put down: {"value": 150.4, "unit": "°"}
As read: {"value": 245, "unit": "°"}
